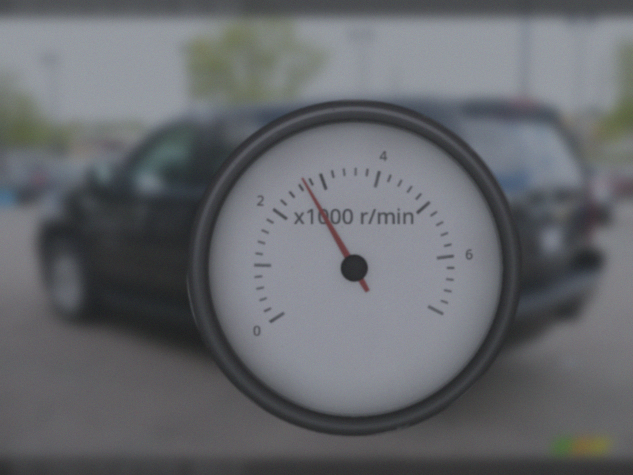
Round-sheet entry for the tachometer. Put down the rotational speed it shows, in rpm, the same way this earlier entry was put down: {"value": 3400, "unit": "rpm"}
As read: {"value": 2700, "unit": "rpm"}
